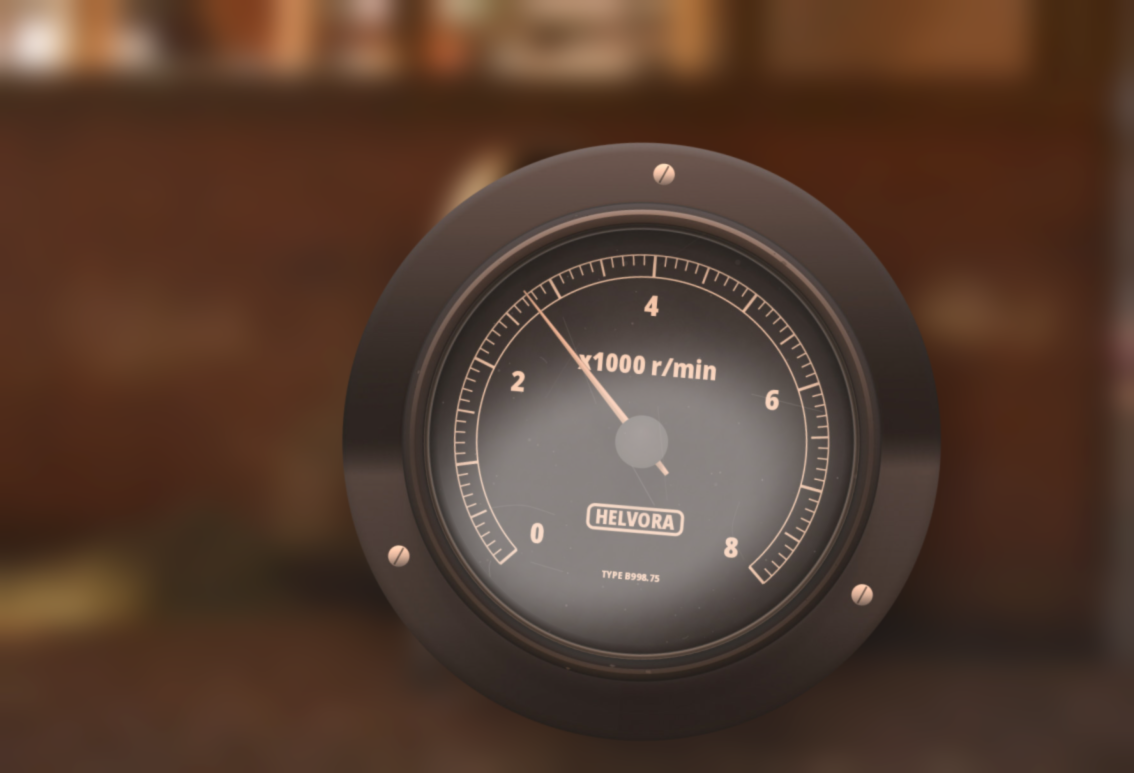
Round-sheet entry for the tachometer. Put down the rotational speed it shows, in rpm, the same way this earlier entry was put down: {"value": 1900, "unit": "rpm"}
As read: {"value": 2750, "unit": "rpm"}
